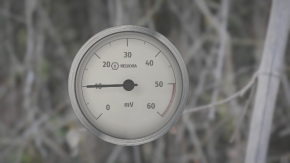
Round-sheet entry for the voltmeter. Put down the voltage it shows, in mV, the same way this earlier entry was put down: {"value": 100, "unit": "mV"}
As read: {"value": 10, "unit": "mV"}
